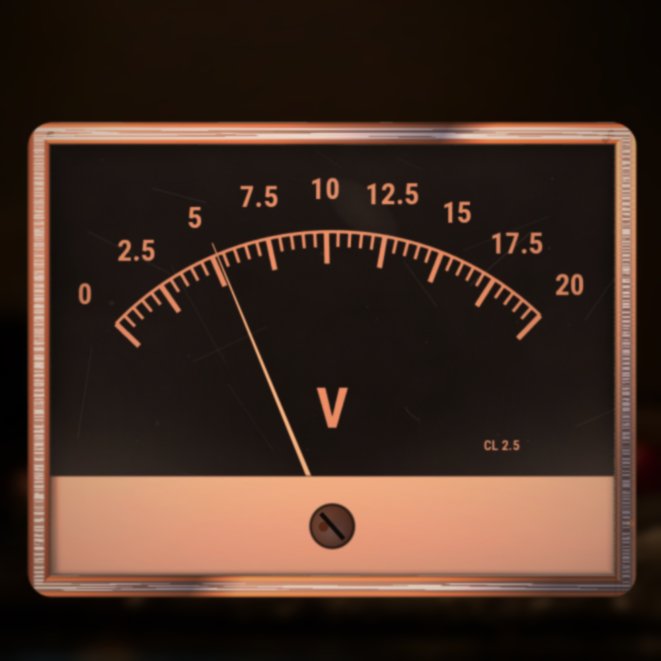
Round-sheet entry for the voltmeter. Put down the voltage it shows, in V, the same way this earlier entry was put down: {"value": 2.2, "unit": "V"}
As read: {"value": 5.25, "unit": "V"}
